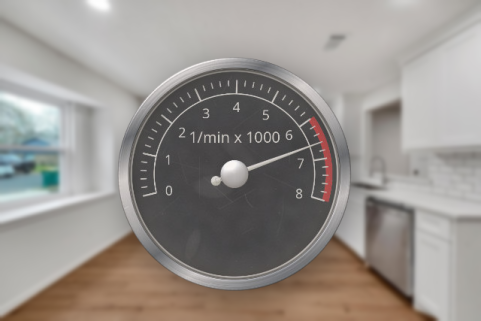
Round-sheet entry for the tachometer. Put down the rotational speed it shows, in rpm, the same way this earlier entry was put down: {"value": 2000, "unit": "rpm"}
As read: {"value": 6600, "unit": "rpm"}
